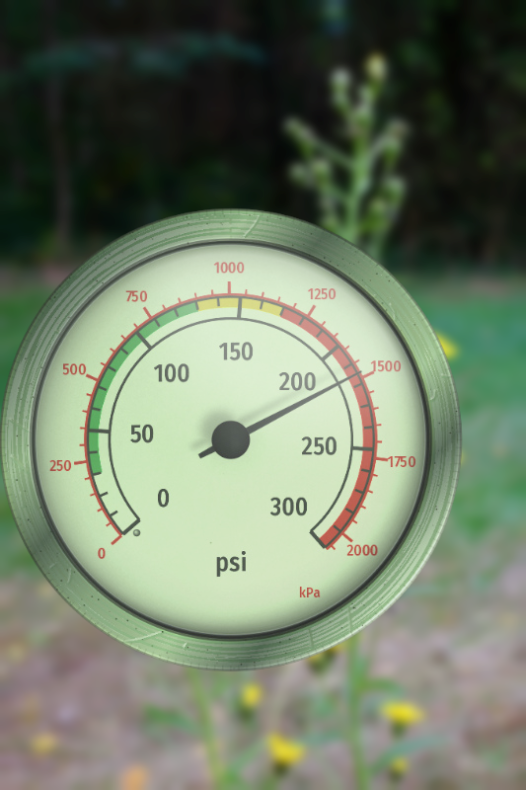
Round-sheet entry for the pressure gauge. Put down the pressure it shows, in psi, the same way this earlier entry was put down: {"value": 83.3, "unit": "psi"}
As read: {"value": 215, "unit": "psi"}
